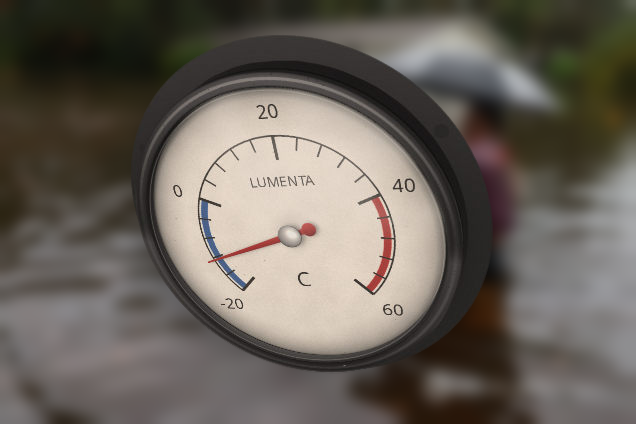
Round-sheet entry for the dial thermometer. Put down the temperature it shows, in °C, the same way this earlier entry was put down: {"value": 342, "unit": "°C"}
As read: {"value": -12, "unit": "°C"}
